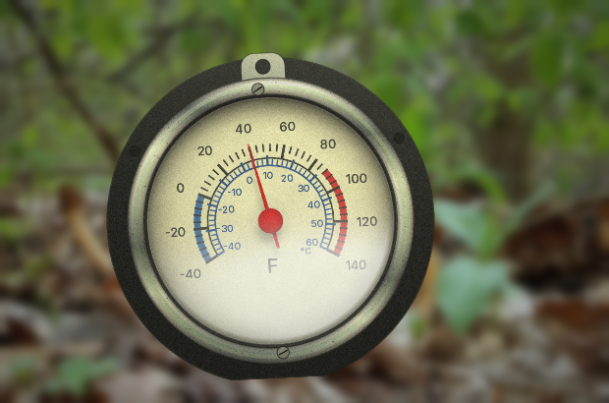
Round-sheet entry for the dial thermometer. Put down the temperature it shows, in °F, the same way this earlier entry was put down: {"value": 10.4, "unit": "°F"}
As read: {"value": 40, "unit": "°F"}
